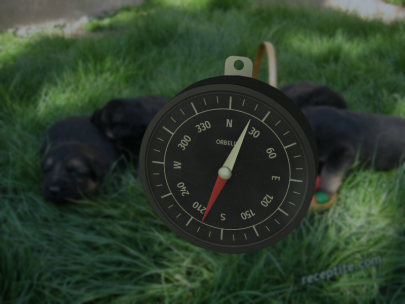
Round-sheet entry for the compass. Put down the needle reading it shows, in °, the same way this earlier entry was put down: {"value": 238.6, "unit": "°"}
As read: {"value": 200, "unit": "°"}
